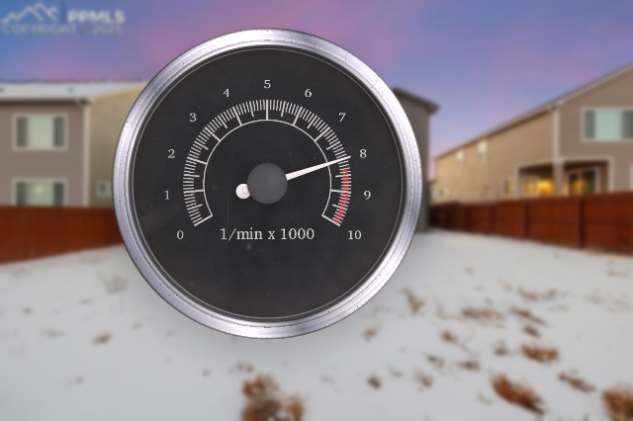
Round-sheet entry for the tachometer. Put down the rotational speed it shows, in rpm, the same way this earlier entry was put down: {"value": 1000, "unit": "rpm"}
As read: {"value": 8000, "unit": "rpm"}
